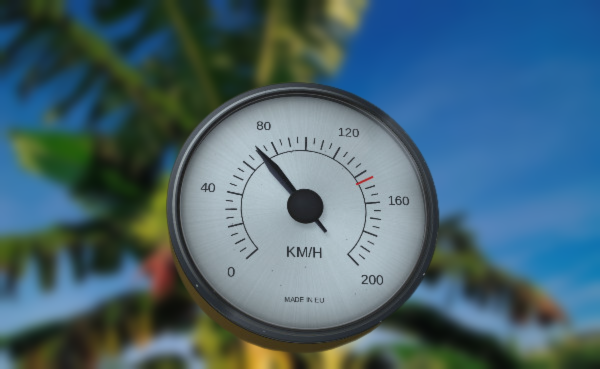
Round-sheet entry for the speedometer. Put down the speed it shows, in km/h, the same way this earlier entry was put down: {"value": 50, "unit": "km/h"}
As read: {"value": 70, "unit": "km/h"}
